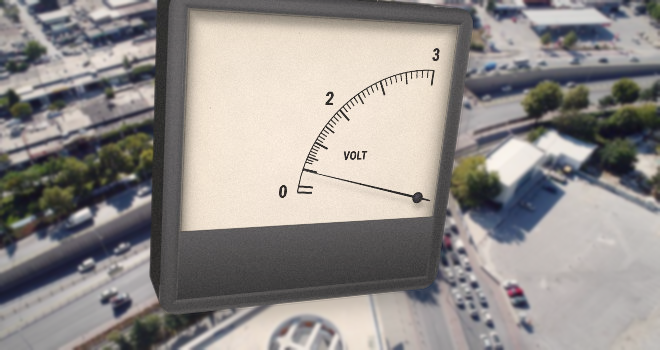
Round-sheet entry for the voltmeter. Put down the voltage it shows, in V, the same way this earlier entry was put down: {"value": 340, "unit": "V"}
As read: {"value": 1, "unit": "V"}
